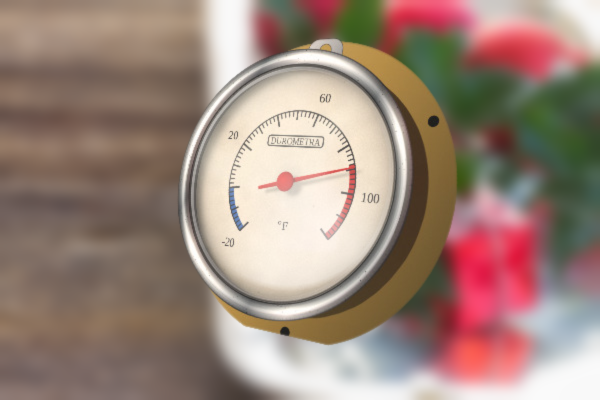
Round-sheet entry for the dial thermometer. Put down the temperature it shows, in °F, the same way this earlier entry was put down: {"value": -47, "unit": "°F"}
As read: {"value": 90, "unit": "°F"}
